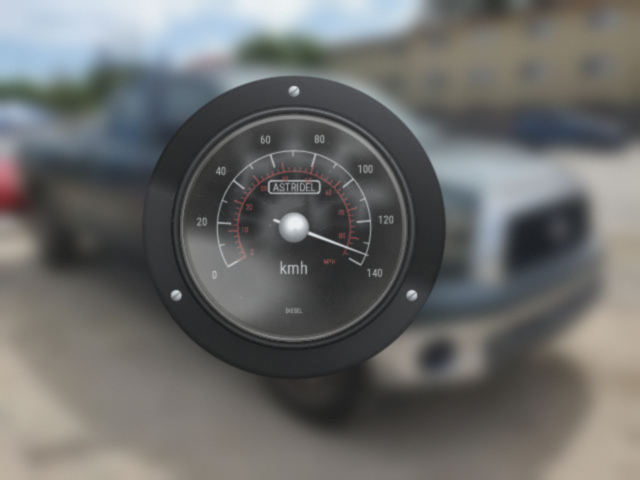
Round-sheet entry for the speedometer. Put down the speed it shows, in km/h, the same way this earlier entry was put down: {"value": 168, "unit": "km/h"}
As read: {"value": 135, "unit": "km/h"}
